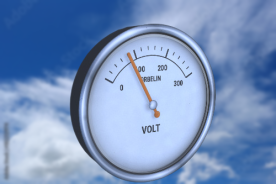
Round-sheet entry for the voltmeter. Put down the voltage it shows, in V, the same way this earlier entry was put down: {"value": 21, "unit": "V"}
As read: {"value": 80, "unit": "V"}
